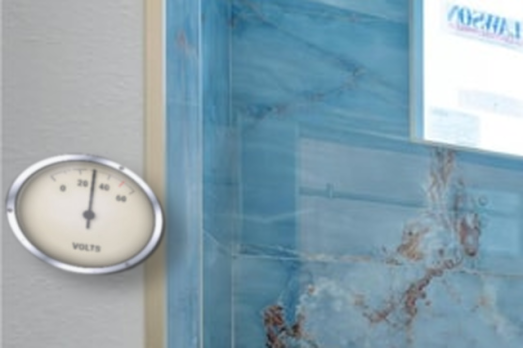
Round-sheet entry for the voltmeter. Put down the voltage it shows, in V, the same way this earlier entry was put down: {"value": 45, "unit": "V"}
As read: {"value": 30, "unit": "V"}
